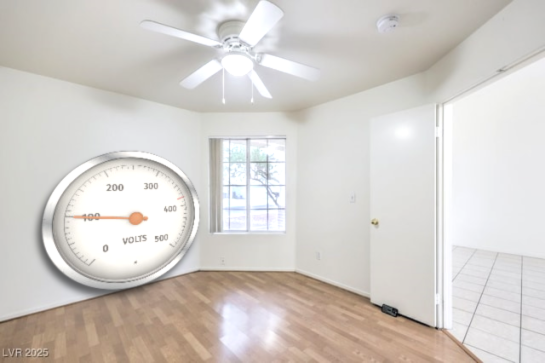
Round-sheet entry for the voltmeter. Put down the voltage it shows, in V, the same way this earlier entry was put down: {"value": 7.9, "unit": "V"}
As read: {"value": 100, "unit": "V"}
